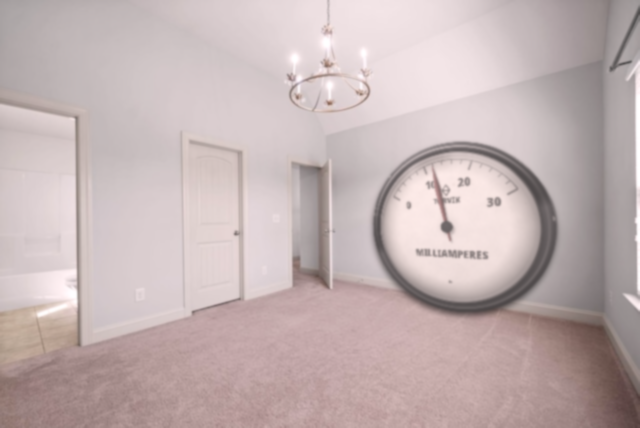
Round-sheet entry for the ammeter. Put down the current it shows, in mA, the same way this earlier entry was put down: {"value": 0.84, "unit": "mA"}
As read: {"value": 12, "unit": "mA"}
